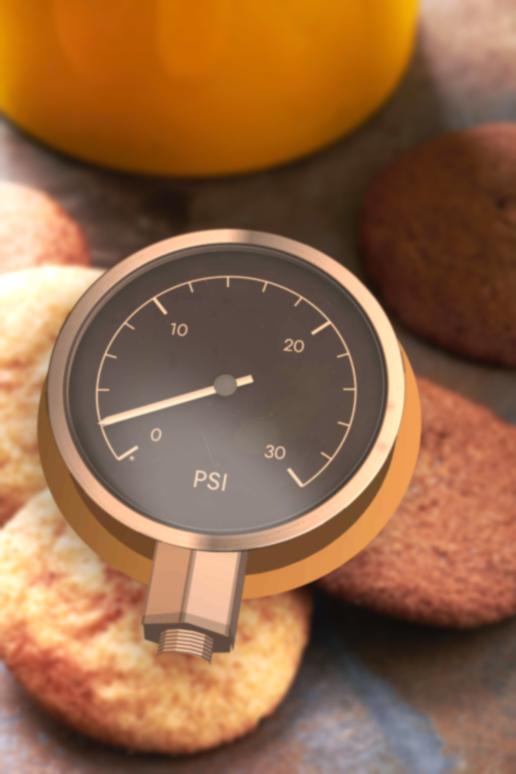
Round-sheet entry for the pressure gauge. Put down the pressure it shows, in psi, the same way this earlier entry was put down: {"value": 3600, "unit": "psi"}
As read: {"value": 2, "unit": "psi"}
